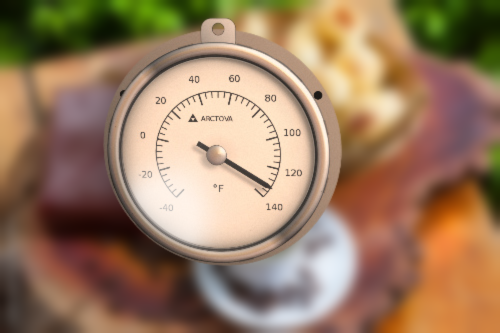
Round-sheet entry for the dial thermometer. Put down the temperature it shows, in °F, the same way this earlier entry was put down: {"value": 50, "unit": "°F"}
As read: {"value": 132, "unit": "°F"}
